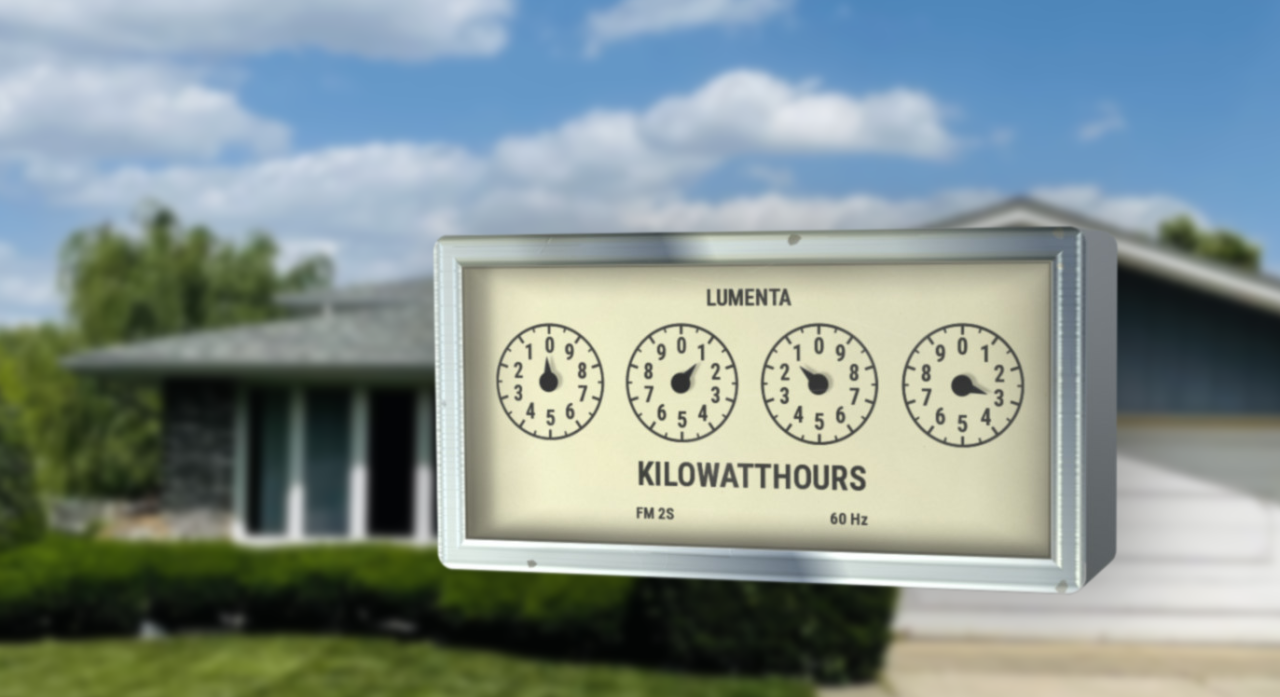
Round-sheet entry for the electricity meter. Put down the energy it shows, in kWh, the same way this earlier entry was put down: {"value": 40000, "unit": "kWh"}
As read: {"value": 113, "unit": "kWh"}
